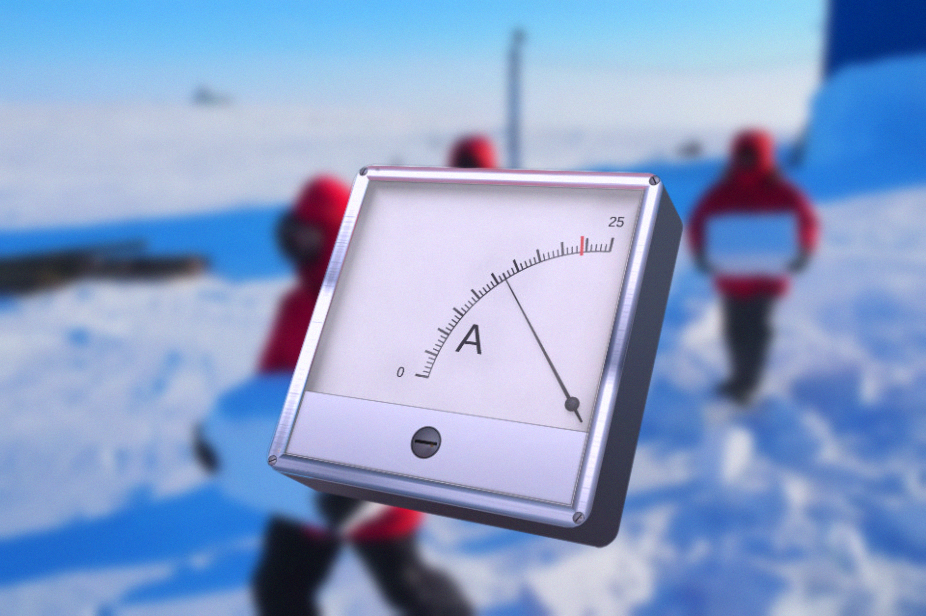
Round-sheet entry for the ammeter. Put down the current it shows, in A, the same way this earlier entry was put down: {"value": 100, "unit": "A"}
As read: {"value": 13.5, "unit": "A"}
